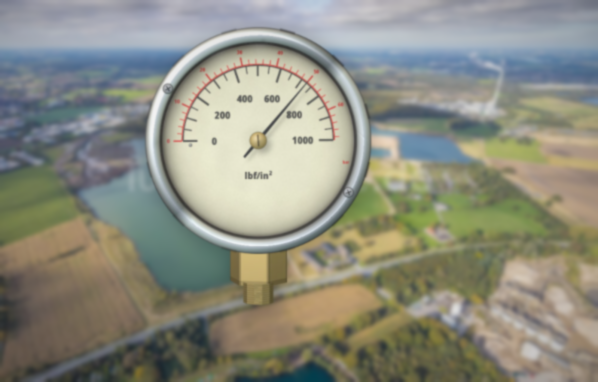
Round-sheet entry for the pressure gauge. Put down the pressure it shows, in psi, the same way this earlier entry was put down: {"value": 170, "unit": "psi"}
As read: {"value": 725, "unit": "psi"}
